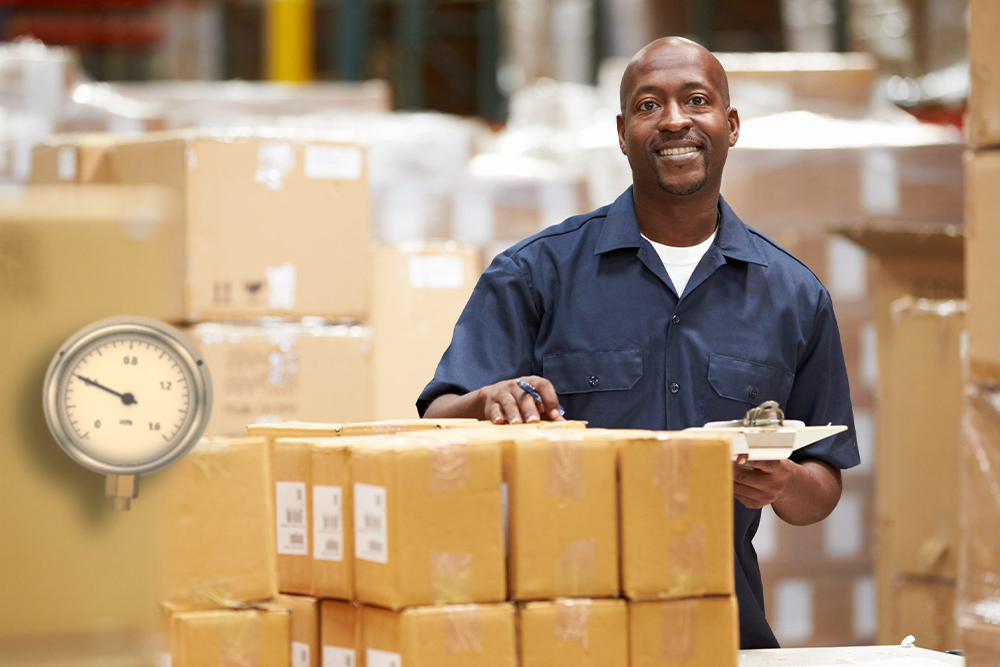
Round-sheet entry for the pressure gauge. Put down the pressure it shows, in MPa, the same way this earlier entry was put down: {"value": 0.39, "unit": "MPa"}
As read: {"value": 0.4, "unit": "MPa"}
